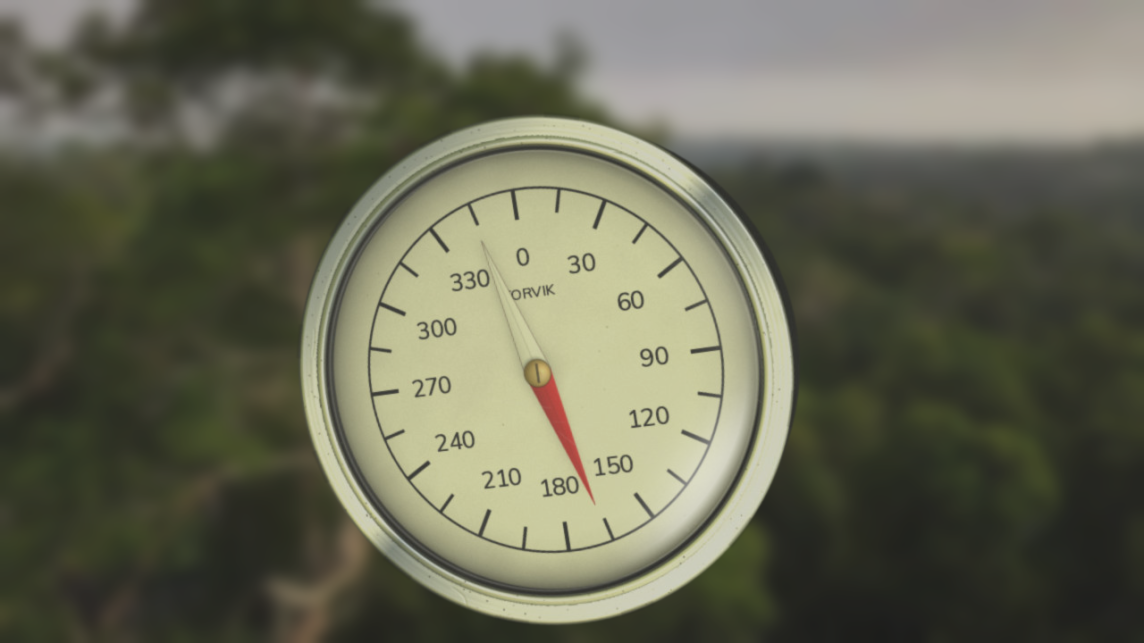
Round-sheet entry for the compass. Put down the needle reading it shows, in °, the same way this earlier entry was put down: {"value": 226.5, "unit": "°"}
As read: {"value": 165, "unit": "°"}
